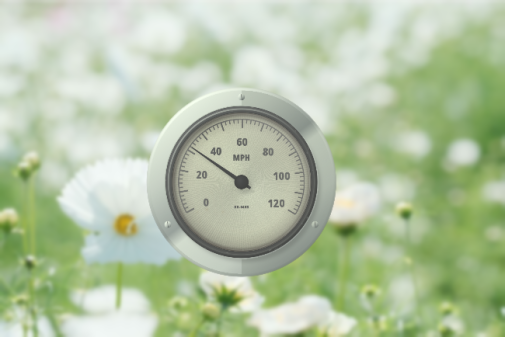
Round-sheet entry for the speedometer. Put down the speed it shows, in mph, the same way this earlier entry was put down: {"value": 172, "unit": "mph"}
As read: {"value": 32, "unit": "mph"}
